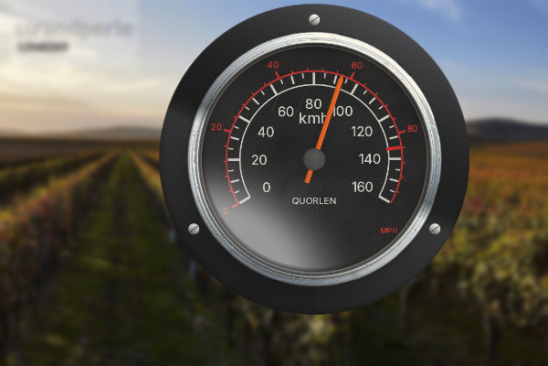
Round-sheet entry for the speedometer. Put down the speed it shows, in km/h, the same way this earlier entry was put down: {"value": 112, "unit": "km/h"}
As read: {"value": 92.5, "unit": "km/h"}
